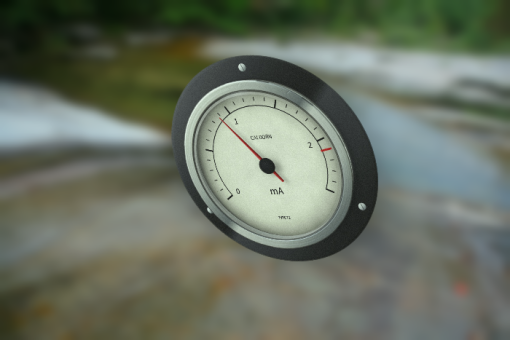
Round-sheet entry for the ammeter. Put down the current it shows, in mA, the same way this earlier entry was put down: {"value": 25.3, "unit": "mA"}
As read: {"value": 0.9, "unit": "mA"}
